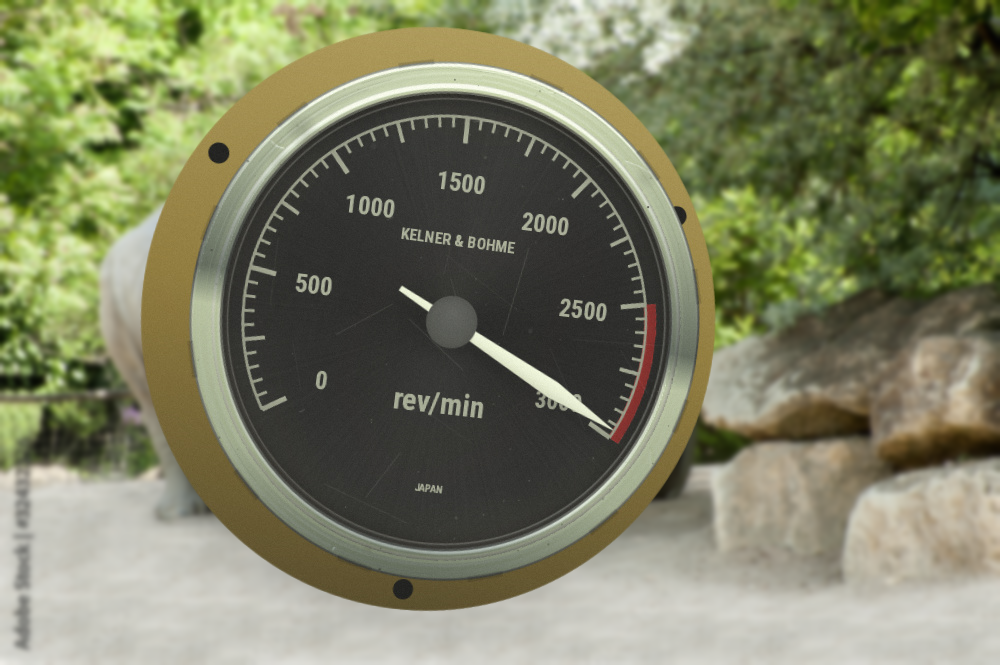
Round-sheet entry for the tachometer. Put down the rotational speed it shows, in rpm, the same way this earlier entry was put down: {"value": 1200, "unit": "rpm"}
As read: {"value": 2975, "unit": "rpm"}
